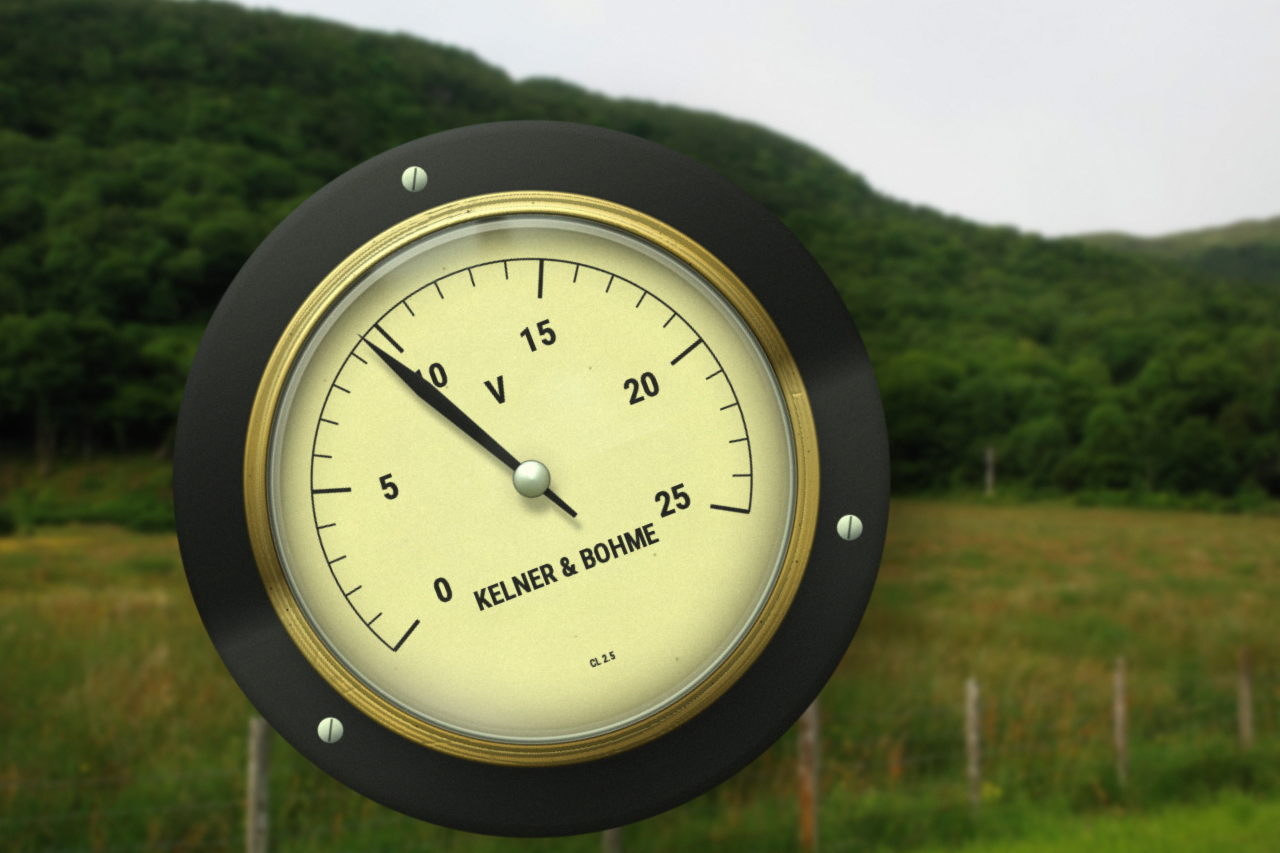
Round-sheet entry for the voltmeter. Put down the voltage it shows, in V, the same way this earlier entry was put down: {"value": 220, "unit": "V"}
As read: {"value": 9.5, "unit": "V"}
